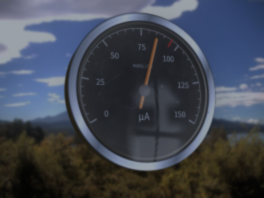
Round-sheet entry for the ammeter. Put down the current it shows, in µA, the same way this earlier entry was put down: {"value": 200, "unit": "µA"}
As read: {"value": 85, "unit": "µA"}
